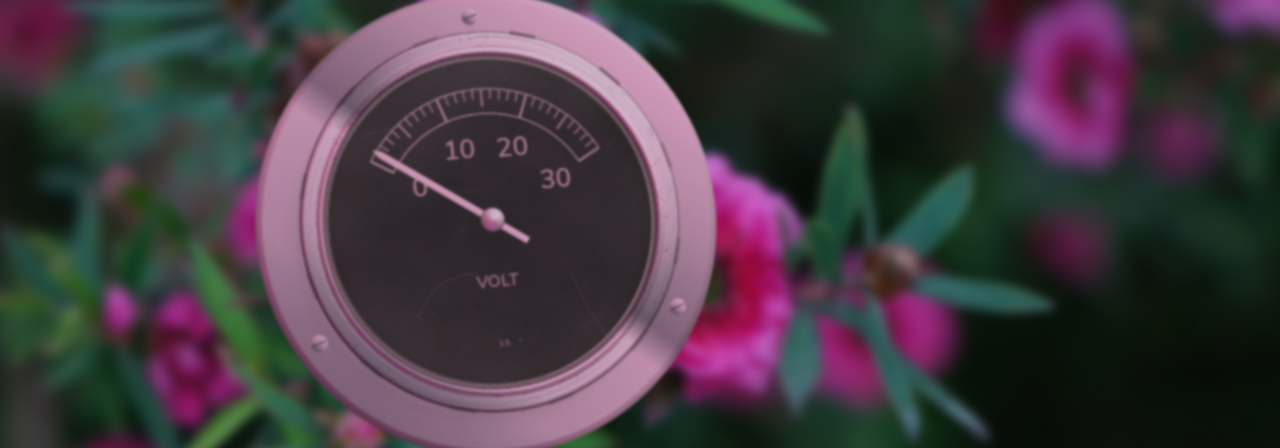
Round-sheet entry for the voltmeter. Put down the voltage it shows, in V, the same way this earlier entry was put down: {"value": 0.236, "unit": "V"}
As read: {"value": 1, "unit": "V"}
